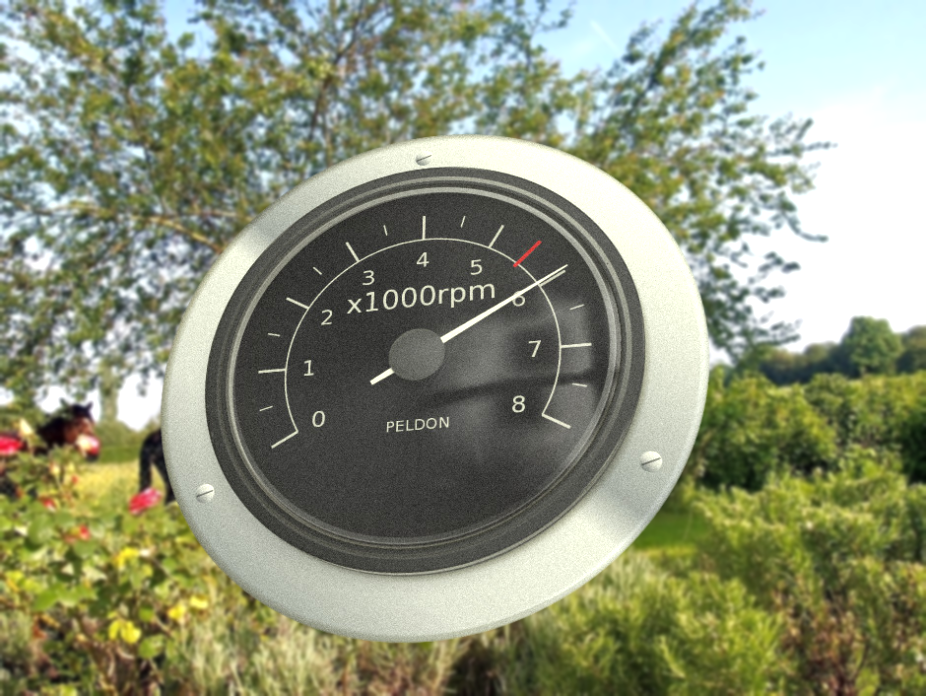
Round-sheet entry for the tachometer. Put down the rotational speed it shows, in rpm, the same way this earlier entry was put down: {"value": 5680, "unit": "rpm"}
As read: {"value": 6000, "unit": "rpm"}
